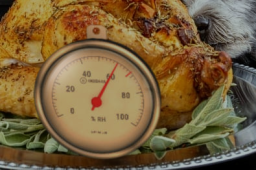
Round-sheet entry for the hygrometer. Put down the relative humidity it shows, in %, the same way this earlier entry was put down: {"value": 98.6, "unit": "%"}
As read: {"value": 60, "unit": "%"}
